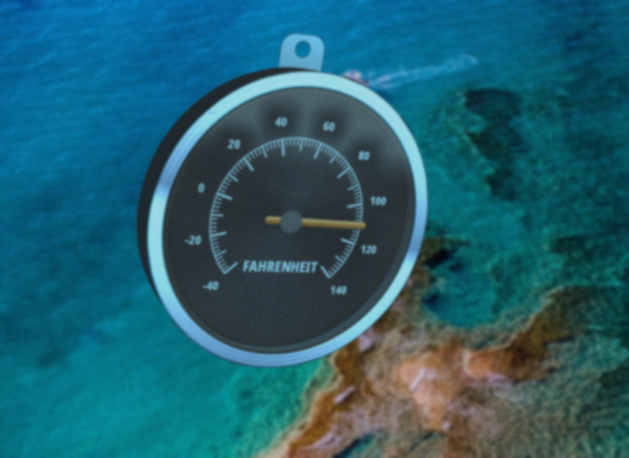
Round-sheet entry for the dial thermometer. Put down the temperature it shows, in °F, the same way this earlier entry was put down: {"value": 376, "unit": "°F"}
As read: {"value": 110, "unit": "°F"}
